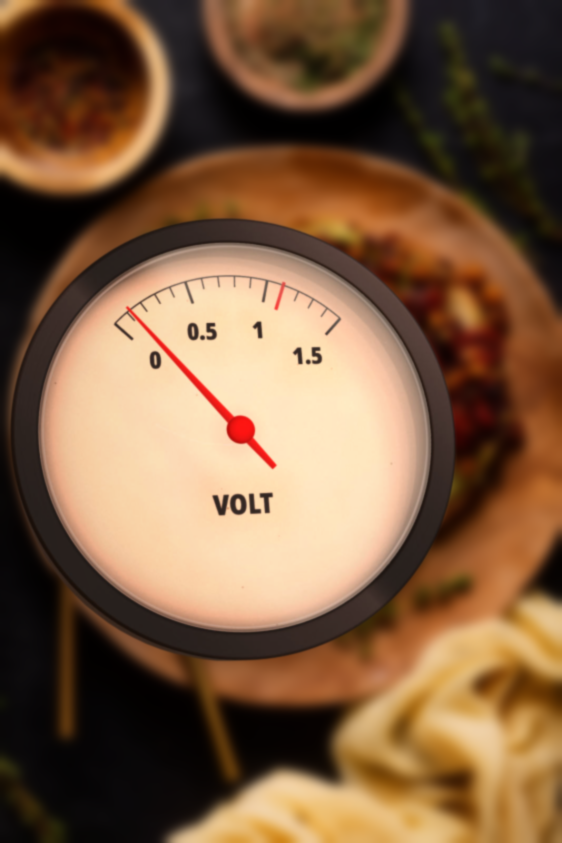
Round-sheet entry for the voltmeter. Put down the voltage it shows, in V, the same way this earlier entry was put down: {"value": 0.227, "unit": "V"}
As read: {"value": 0.1, "unit": "V"}
